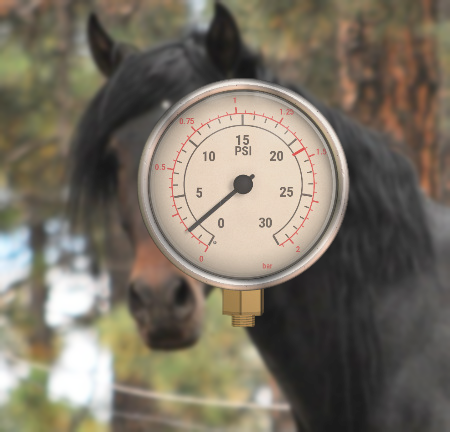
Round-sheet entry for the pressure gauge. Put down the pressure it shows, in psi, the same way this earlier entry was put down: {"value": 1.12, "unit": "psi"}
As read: {"value": 2, "unit": "psi"}
